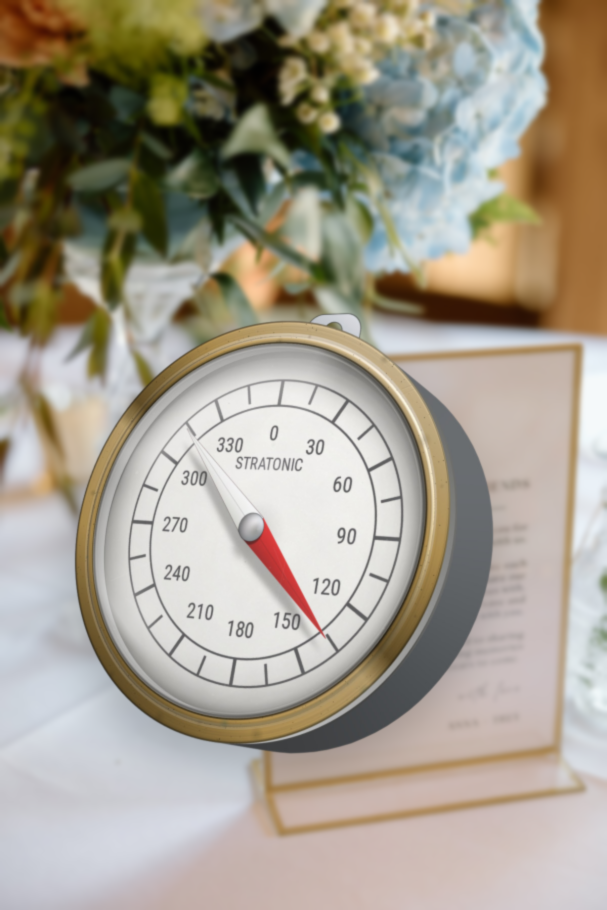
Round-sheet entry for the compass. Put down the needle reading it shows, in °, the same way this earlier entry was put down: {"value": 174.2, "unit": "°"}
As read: {"value": 135, "unit": "°"}
